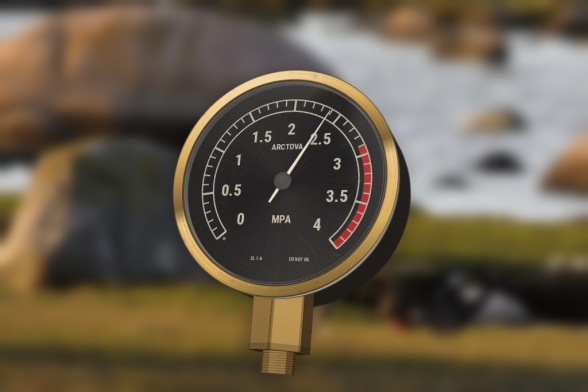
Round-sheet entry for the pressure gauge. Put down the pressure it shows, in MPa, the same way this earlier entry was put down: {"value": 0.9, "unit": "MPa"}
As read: {"value": 2.4, "unit": "MPa"}
